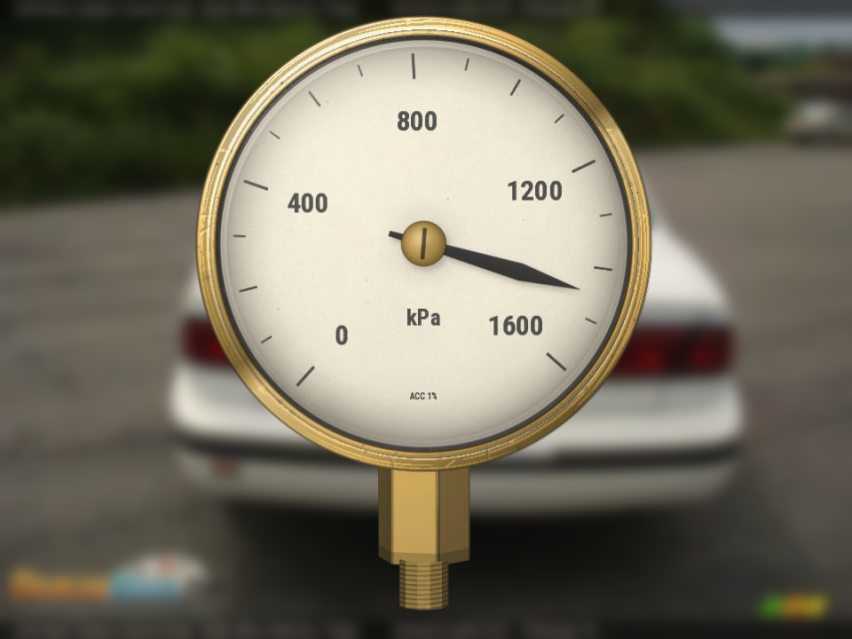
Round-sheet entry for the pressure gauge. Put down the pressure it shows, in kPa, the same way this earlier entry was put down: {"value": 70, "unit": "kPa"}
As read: {"value": 1450, "unit": "kPa"}
